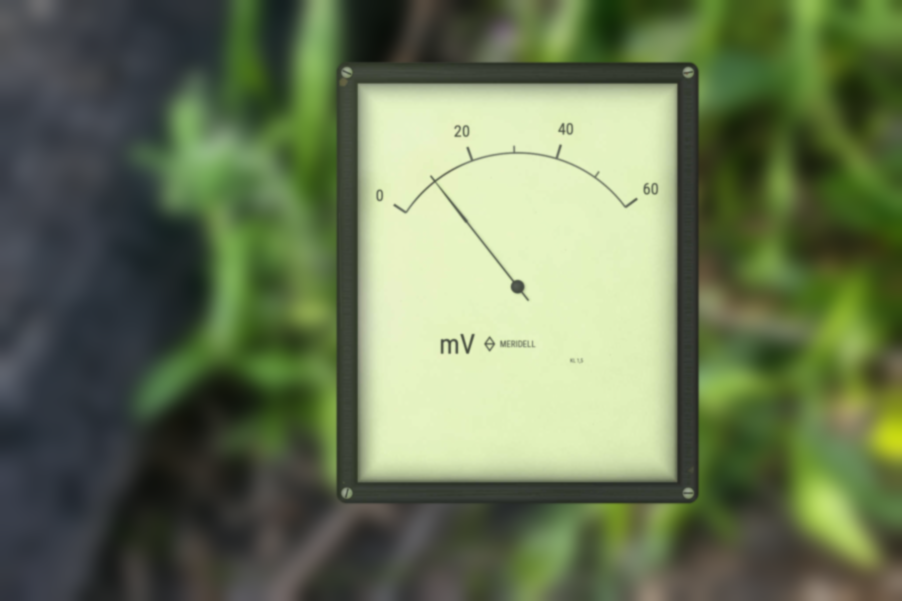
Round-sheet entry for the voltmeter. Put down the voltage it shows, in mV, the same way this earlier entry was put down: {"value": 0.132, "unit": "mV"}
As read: {"value": 10, "unit": "mV"}
